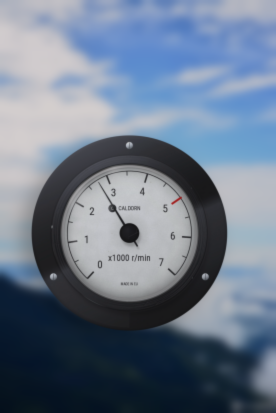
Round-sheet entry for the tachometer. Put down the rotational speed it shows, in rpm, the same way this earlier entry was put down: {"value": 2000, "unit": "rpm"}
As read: {"value": 2750, "unit": "rpm"}
